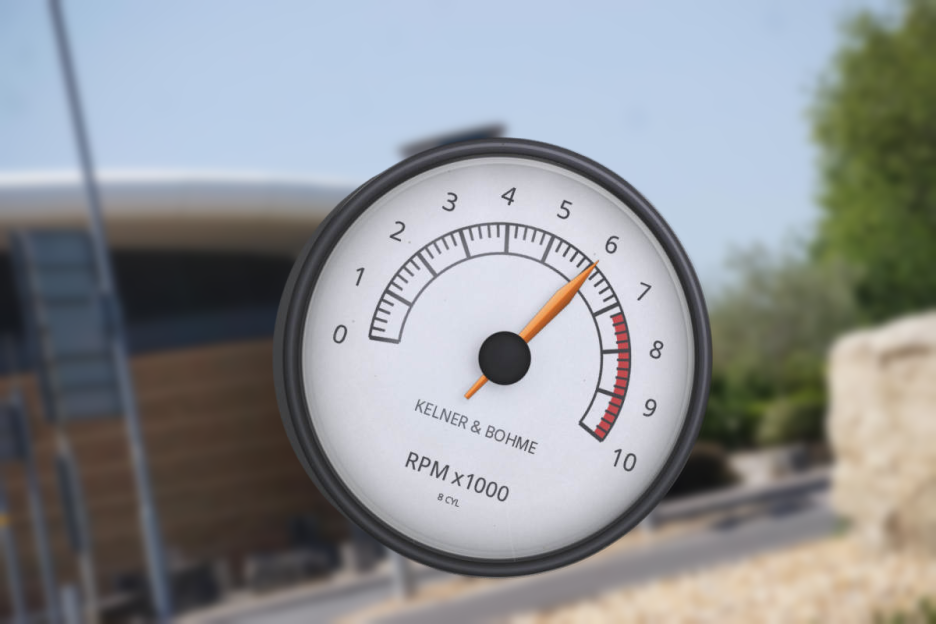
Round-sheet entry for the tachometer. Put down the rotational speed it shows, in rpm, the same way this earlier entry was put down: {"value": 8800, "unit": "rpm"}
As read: {"value": 6000, "unit": "rpm"}
